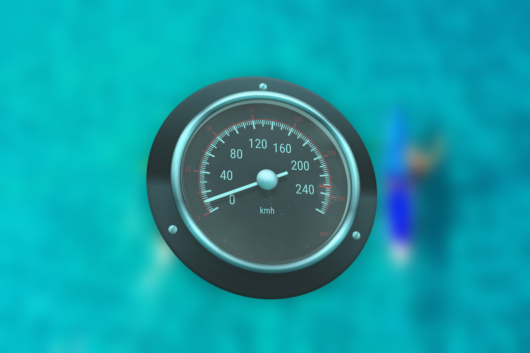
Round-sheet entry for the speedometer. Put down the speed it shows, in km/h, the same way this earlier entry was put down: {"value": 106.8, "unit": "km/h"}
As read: {"value": 10, "unit": "km/h"}
